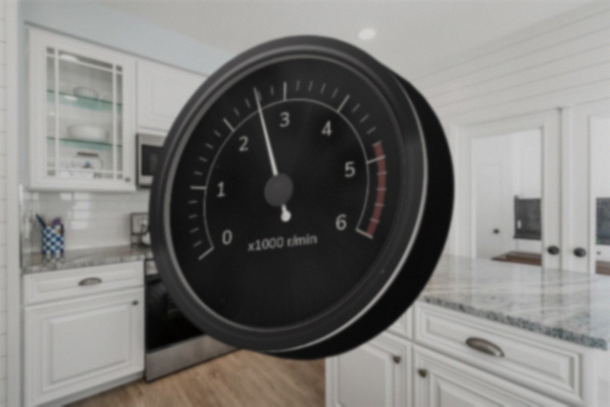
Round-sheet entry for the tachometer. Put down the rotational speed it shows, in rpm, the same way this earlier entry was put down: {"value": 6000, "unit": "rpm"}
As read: {"value": 2600, "unit": "rpm"}
